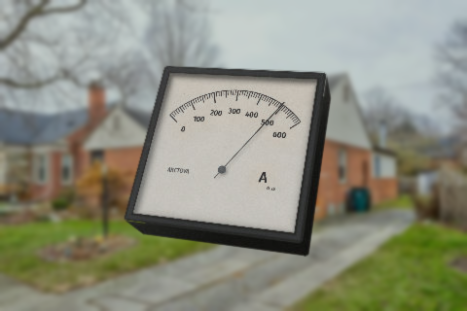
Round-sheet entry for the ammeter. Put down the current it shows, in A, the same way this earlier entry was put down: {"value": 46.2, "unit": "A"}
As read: {"value": 500, "unit": "A"}
